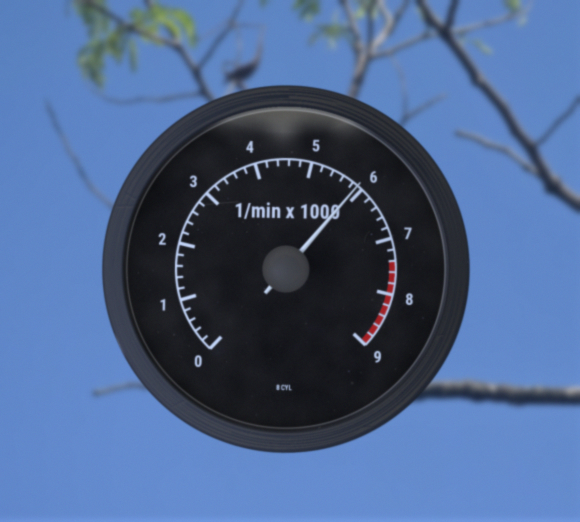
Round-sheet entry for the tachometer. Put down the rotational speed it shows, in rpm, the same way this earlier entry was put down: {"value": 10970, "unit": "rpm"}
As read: {"value": 5900, "unit": "rpm"}
